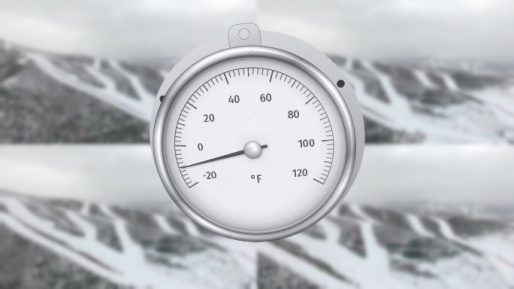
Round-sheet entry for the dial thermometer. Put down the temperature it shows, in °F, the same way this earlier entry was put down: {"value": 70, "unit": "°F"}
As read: {"value": -10, "unit": "°F"}
